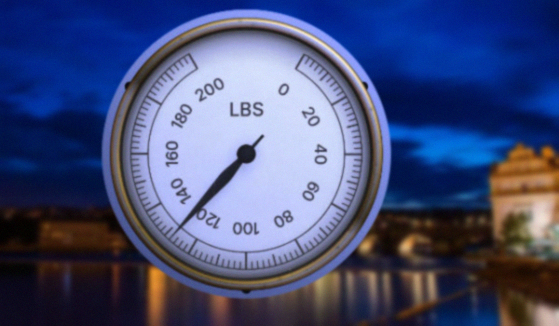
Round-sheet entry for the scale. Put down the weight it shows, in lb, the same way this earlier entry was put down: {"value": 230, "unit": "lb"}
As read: {"value": 128, "unit": "lb"}
